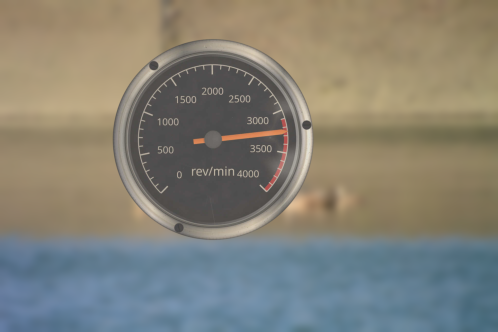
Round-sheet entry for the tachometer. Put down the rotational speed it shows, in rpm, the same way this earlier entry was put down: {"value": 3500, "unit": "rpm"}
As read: {"value": 3250, "unit": "rpm"}
